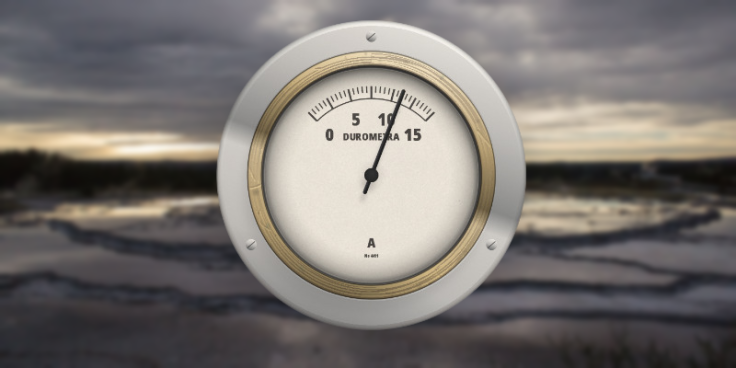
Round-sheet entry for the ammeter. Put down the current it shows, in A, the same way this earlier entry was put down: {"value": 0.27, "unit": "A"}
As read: {"value": 11, "unit": "A"}
